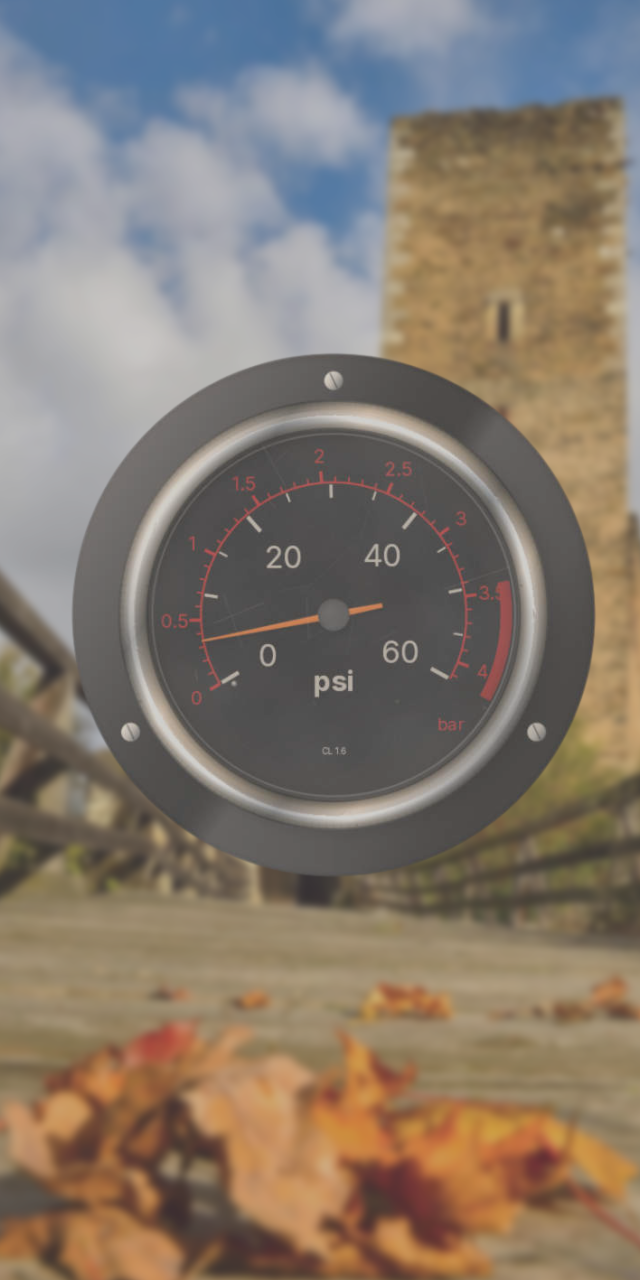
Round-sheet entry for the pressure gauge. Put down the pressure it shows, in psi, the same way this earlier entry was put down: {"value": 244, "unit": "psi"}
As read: {"value": 5, "unit": "psi"}
